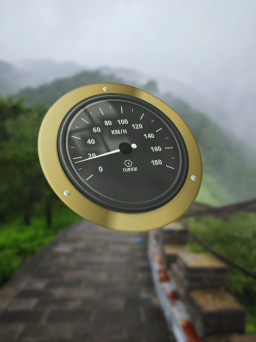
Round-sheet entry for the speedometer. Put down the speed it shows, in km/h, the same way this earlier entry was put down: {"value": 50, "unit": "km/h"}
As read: {"value": 15, "unit": "km/h"}
